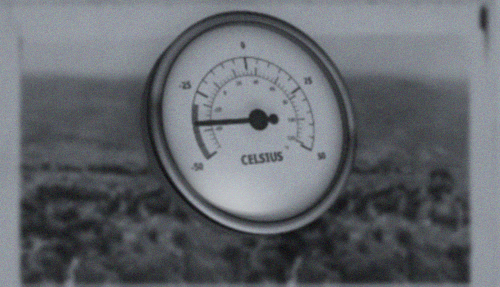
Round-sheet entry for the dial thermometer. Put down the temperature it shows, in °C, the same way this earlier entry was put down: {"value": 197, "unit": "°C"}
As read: {"value": -37.5, "unit": "°C"}
